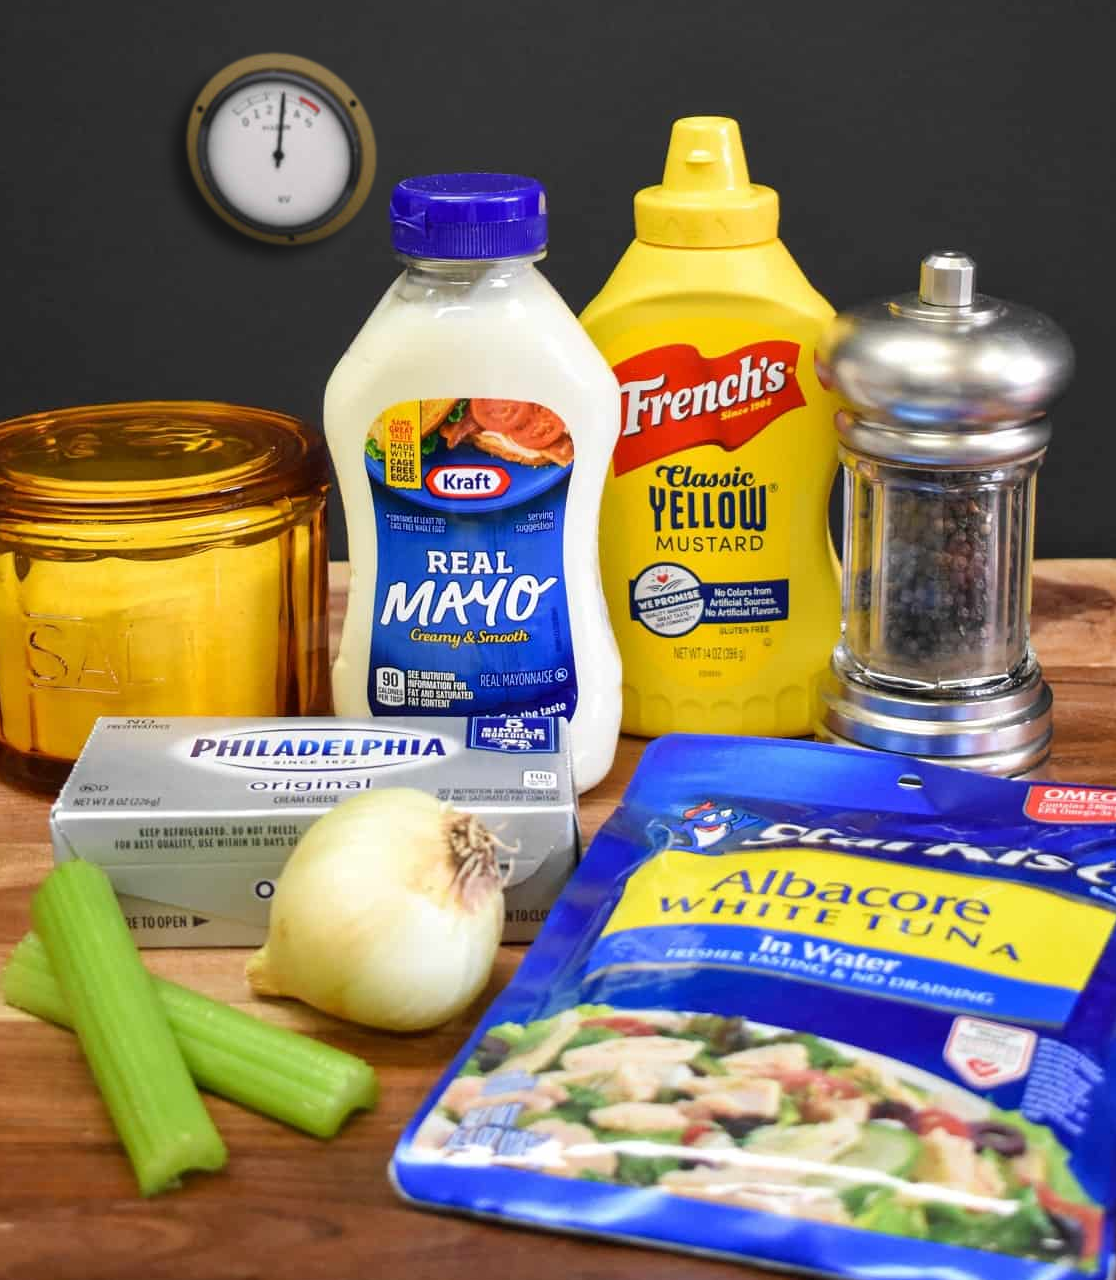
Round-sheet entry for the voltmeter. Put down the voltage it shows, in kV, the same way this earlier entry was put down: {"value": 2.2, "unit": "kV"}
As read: {"value": 3, "unit": "kV"}
